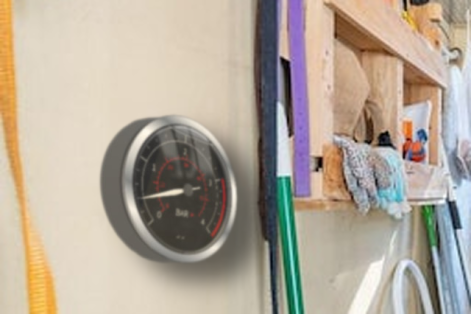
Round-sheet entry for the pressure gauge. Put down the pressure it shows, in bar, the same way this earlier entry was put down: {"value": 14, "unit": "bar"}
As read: {"value": 0.4, "unit": "bar"}
